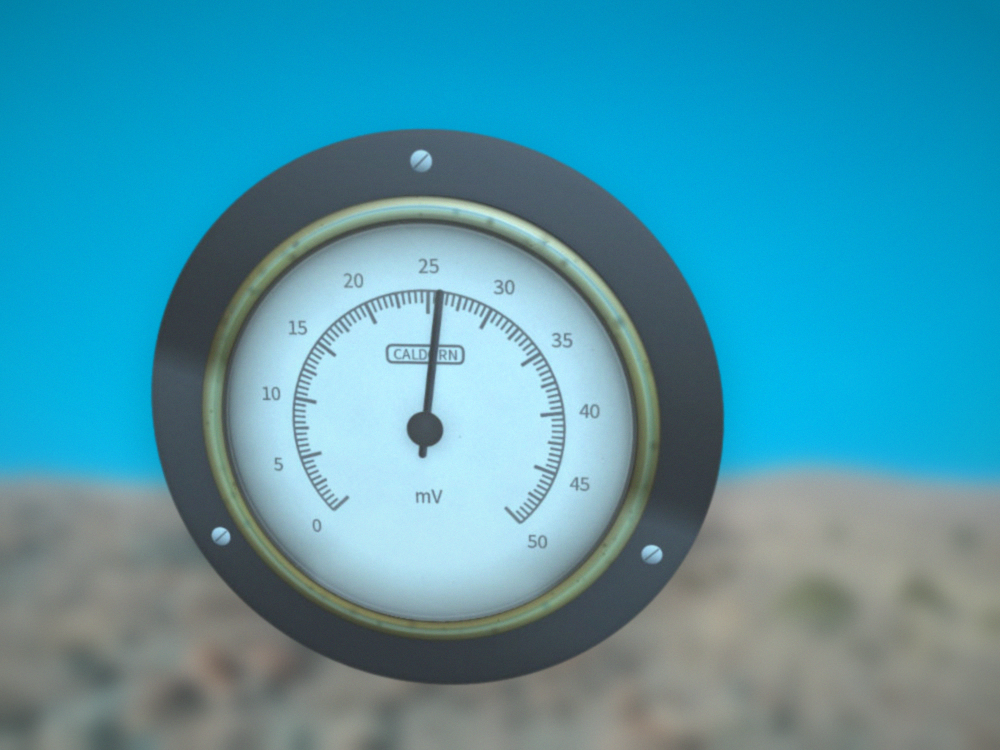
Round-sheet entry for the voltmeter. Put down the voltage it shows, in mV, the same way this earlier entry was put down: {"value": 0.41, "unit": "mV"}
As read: {"value": 26, "unit": "mV"}
